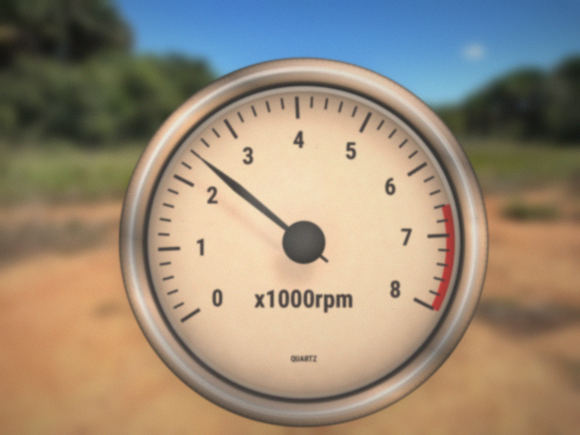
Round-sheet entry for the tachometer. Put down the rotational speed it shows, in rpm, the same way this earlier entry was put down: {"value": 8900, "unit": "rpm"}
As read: {"value": 2400, "unit": "rpm"}
